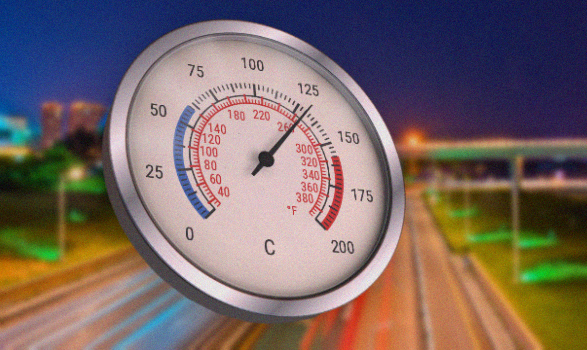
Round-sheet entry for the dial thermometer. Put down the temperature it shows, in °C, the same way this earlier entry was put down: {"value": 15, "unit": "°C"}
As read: {"value": 130, "unit": "°C"}
